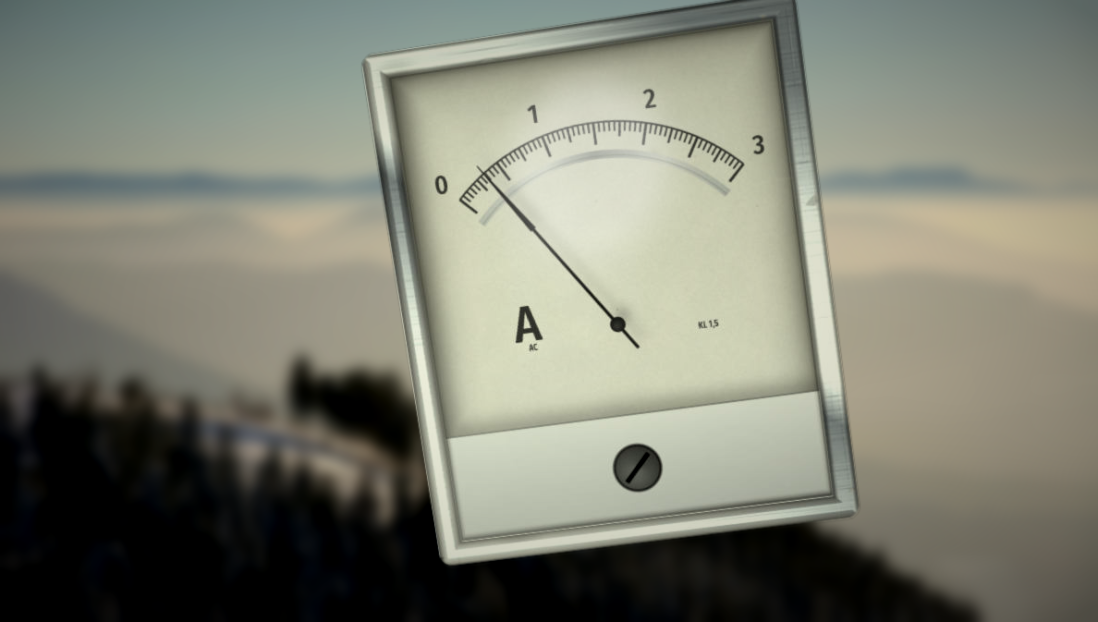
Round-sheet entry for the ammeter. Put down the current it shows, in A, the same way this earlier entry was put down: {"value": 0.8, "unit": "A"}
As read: {"value": 0.35, "unit": "A"}
